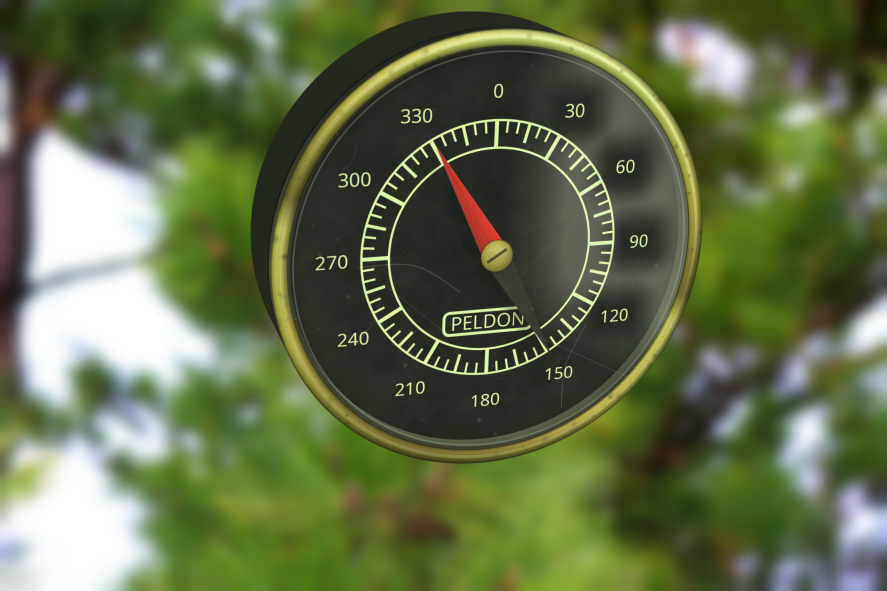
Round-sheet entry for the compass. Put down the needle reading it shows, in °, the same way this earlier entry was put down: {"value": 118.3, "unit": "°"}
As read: {"value": 330, "unit": "°"}
